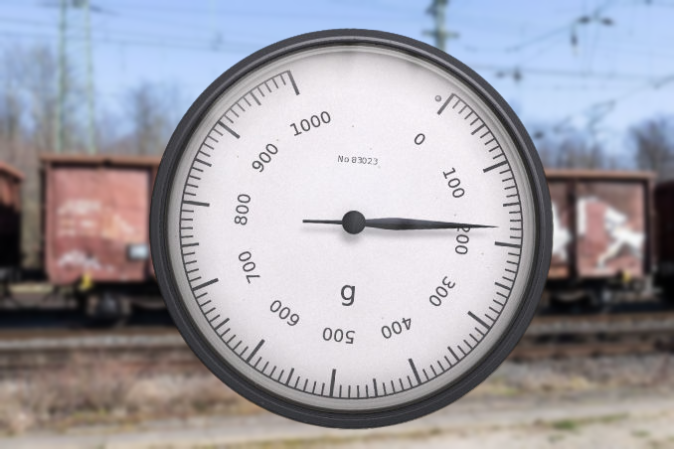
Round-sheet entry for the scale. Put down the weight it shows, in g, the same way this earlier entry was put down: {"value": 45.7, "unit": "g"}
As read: {"value": 180, "unit": "g"}
